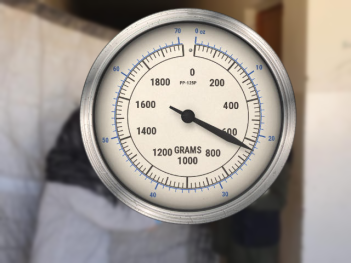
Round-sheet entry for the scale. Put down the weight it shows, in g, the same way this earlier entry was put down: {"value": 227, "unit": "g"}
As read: {"value": 640, "unit": "g"}
